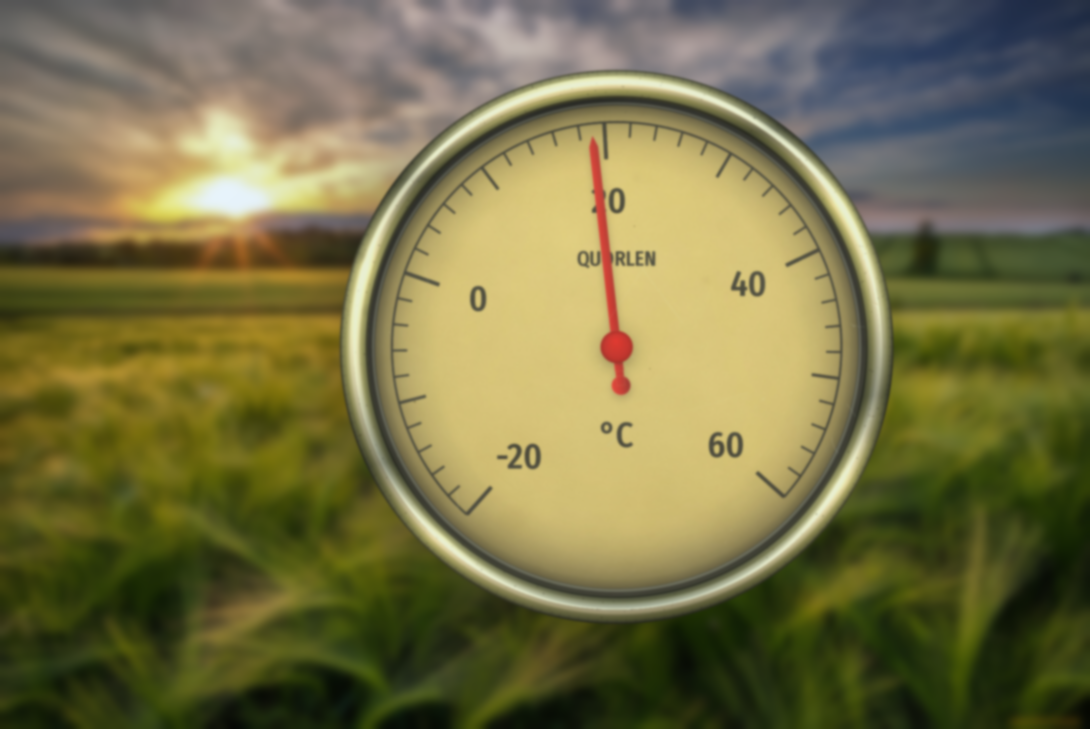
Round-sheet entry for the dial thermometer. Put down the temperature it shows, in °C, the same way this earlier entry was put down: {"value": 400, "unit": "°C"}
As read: {"value": 19, "unit": "°C"}
